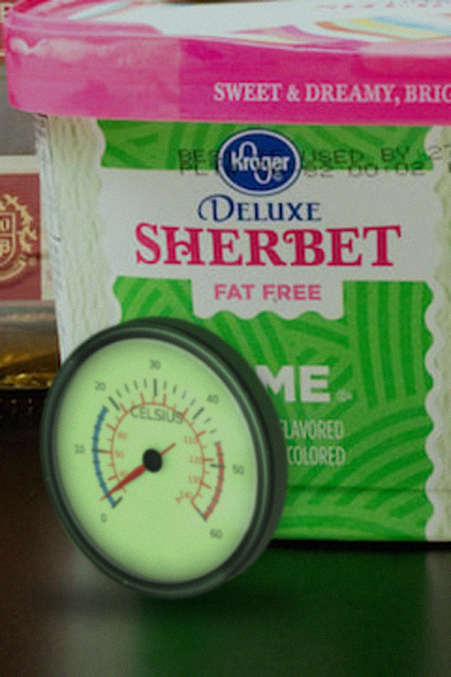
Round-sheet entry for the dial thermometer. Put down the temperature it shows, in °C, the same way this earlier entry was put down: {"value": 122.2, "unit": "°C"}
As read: {"value": 2, "unit": "°C"}
